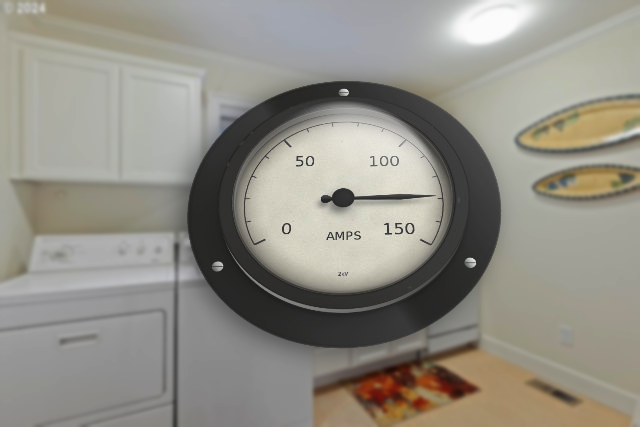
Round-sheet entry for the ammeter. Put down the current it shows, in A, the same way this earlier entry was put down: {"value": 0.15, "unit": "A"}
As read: {"value": 130, "unit": "A"}
